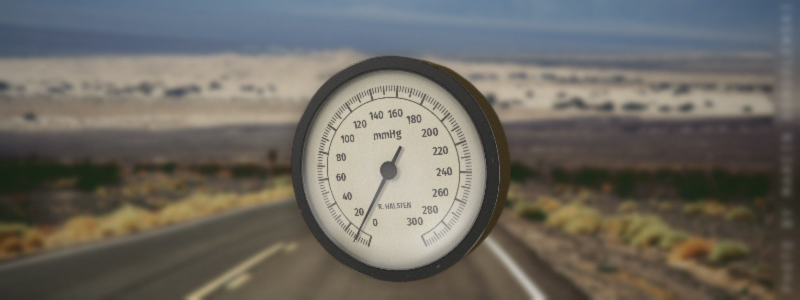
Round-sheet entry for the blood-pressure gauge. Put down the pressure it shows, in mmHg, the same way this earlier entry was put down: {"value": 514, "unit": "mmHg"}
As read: {"value": 10, "unit": "mmHg"}
